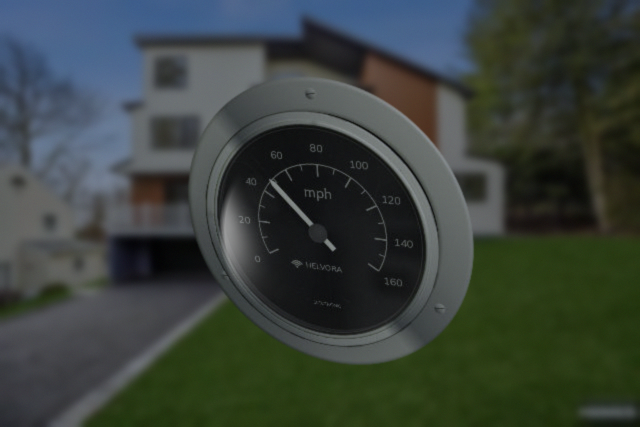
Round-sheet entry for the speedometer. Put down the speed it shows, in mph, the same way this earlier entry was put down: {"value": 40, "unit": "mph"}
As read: {"value": 50, "unit": "mph"}
